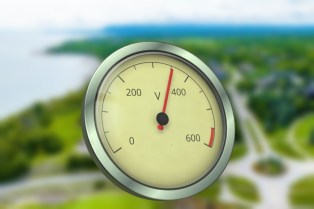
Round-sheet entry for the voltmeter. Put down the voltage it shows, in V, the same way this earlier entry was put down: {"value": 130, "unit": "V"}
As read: {"value": 350, "unit": "V"}
